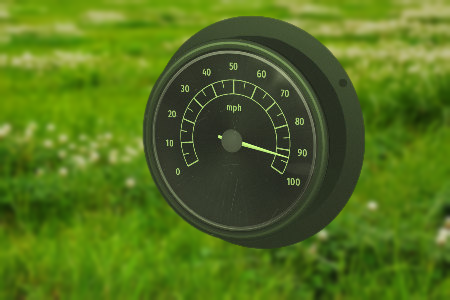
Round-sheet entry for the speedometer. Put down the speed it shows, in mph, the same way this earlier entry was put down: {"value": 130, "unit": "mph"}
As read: {"value": 92.5, "unit": "mph"}
